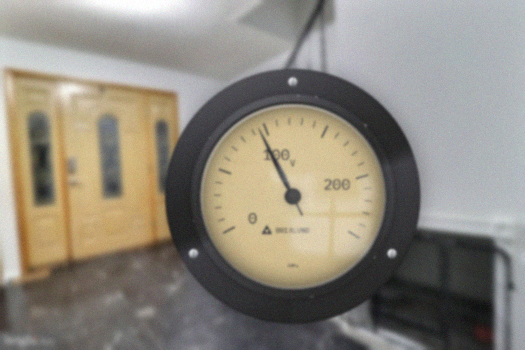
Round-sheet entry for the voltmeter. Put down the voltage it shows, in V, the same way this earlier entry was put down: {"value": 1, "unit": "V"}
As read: {"value": 95, "unit": "V"}
